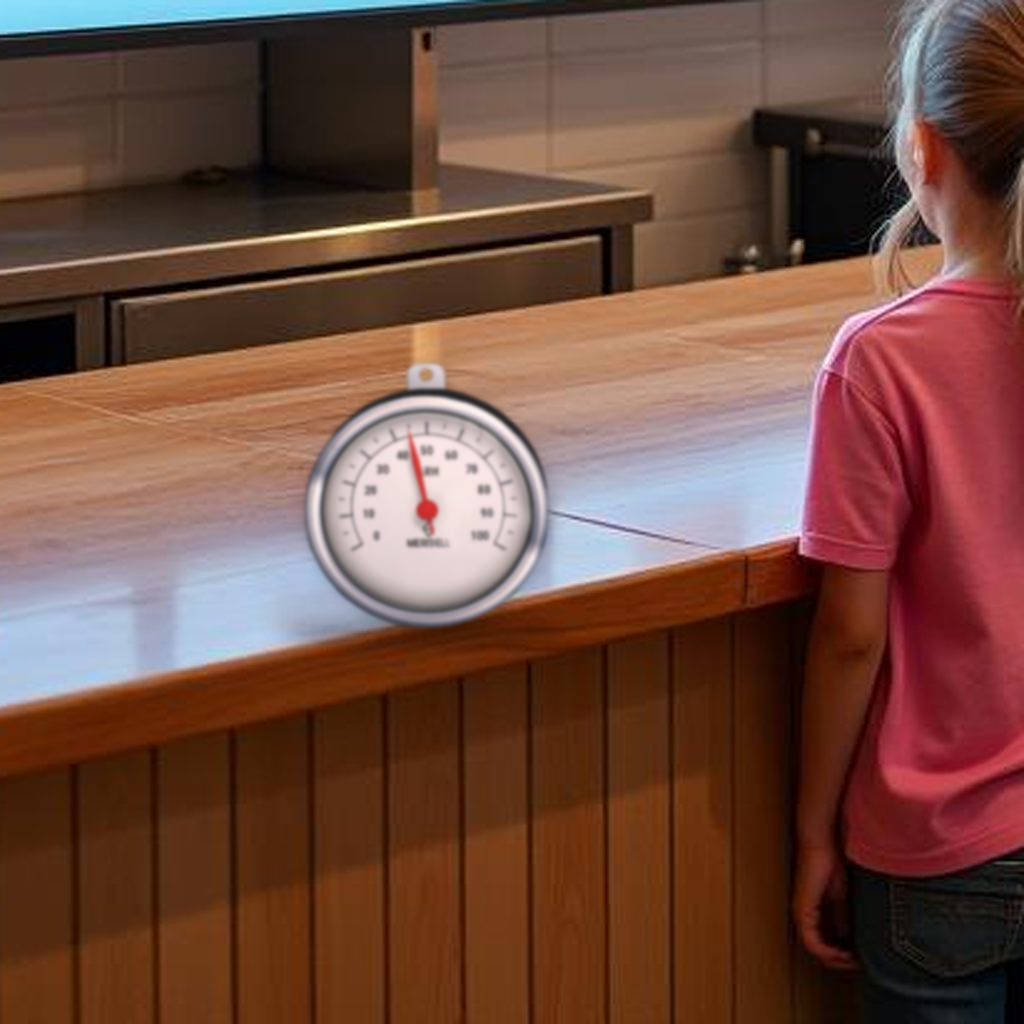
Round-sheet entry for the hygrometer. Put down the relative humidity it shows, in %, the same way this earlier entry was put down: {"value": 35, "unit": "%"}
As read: {"value": 45, "unit": "%"}
